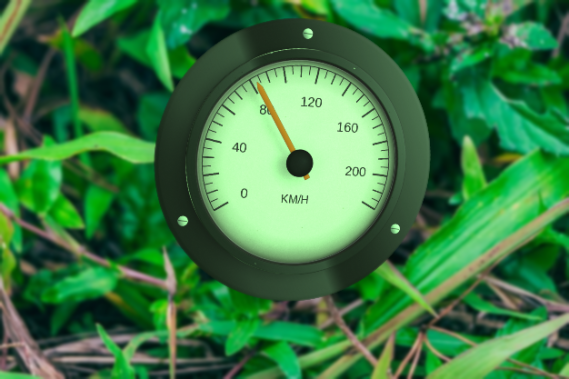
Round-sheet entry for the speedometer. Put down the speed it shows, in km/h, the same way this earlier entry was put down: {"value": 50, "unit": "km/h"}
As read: {"value": 82.5, "unit": "km/h"}
